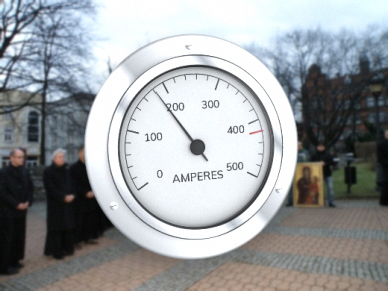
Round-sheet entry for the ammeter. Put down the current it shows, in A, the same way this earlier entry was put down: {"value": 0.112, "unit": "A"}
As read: {"value": 180, "unit": "A"}
